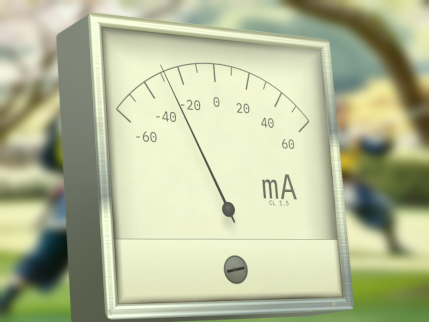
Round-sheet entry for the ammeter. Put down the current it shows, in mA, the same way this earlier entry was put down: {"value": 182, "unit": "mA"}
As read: {"value": -30, "unit": "mA"}
